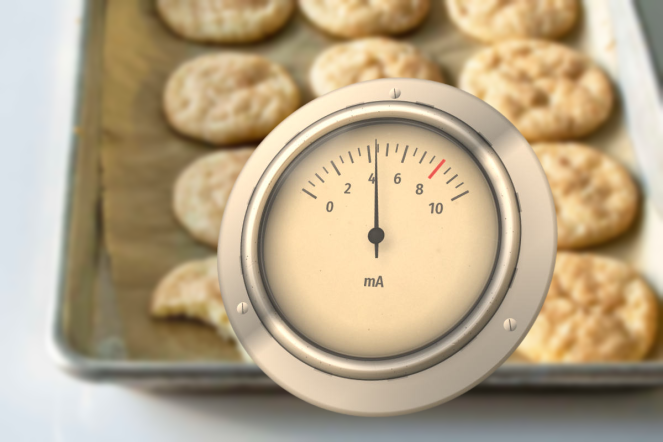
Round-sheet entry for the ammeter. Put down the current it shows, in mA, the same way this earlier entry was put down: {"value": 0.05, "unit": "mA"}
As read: {"value": 4.5, "unit": "mA"}
